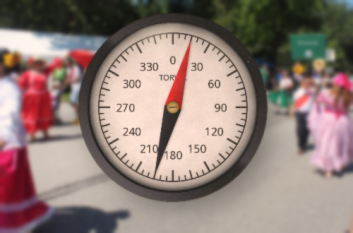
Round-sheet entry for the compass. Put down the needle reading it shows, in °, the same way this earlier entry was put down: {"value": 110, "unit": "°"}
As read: {"value": 15, "unit": "°"}
